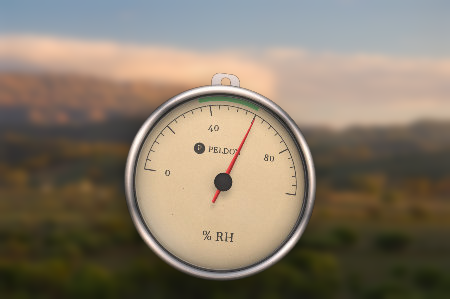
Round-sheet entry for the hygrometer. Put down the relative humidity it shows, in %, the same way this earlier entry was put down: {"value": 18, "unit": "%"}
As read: {"value": 60, "unit": "%"}
